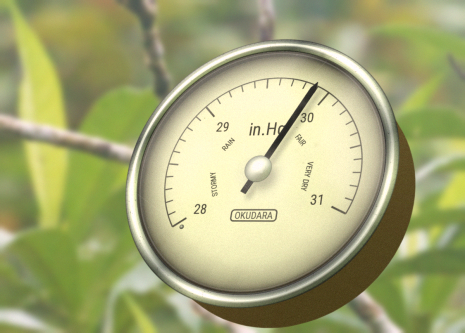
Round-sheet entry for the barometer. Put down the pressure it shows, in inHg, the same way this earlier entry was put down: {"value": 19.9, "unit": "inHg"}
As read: {"value": 29.9, "unit": "inHg"}
